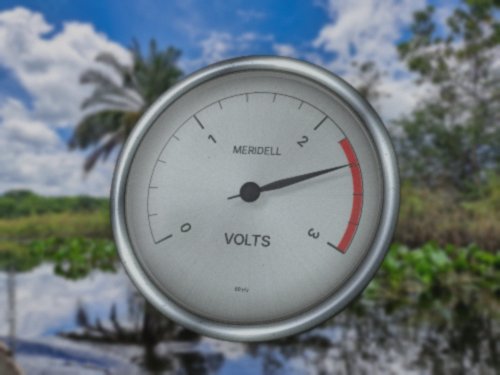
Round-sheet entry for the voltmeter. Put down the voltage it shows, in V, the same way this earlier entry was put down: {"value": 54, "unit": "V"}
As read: {"value": 2.4, "unit": "V"}
